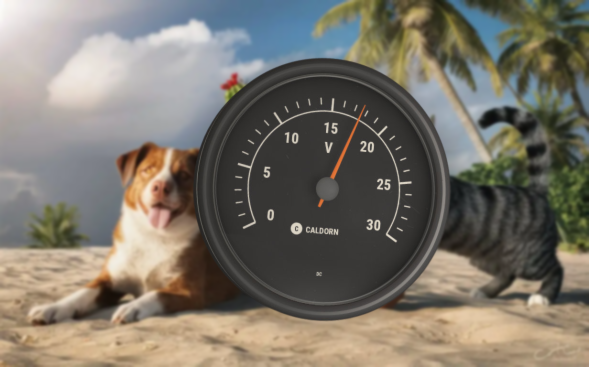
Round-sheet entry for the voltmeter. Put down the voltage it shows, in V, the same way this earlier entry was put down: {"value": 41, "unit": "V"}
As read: {"value": 17.5, "unit": "V"}
